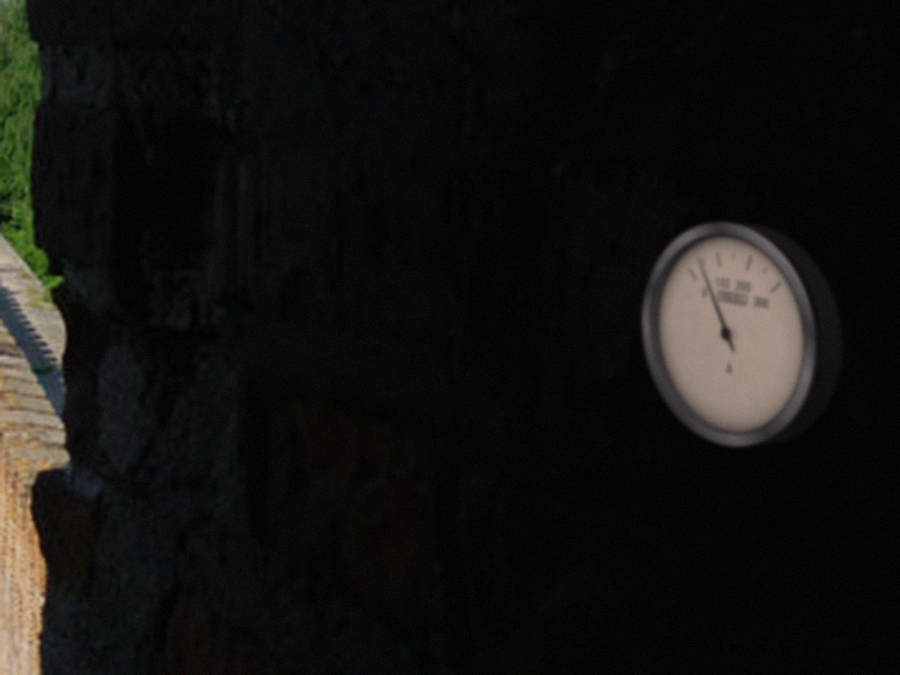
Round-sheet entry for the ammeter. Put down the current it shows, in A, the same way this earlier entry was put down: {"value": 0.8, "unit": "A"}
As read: {"value": 50, "unit": "A"}
